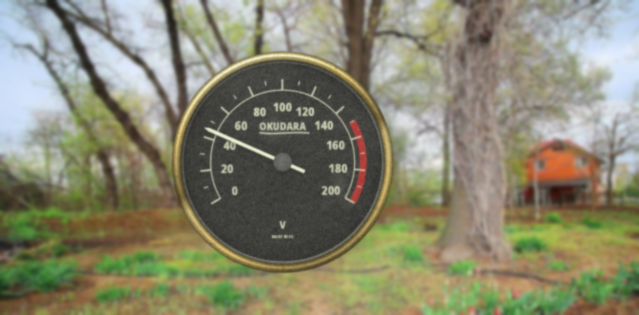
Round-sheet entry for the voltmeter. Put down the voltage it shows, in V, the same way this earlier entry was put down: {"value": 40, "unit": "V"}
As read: {"value": 45, "unit": "V"}
